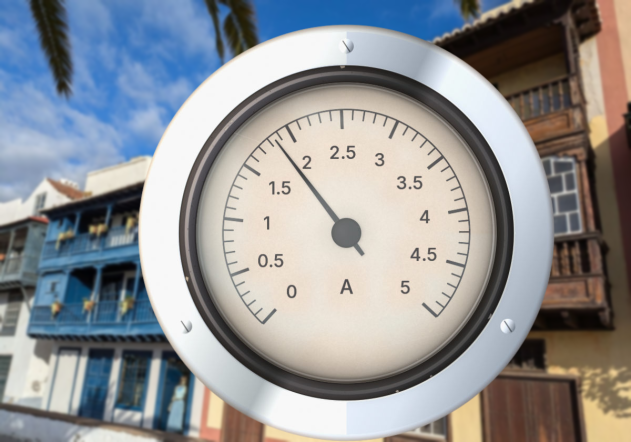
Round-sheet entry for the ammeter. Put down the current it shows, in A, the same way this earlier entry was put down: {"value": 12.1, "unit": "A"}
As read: {"value": 1.85, "unit": "A"}
